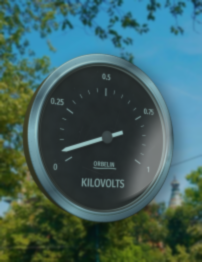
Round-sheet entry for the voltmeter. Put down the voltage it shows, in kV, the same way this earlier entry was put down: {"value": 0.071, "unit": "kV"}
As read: {"value": 0.05, "unit": "kV"}
